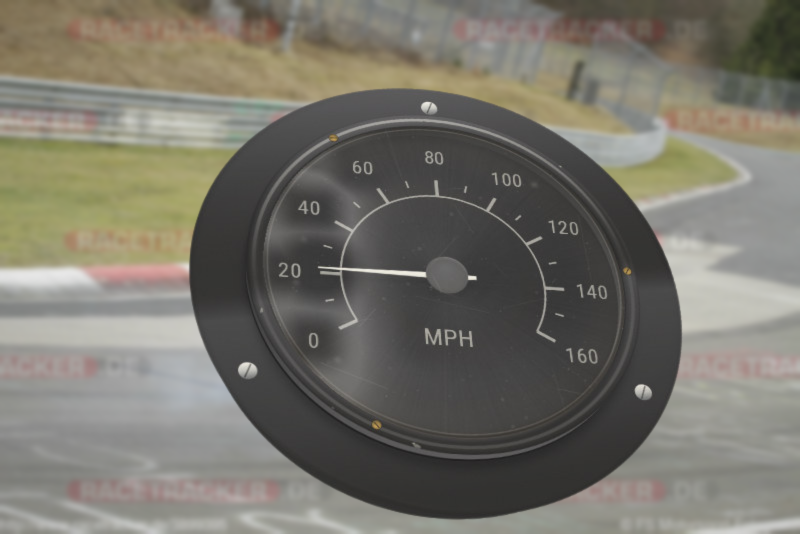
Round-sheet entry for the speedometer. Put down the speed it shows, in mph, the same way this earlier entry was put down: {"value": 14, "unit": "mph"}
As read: {"value": 20, "unit": "mph"}
